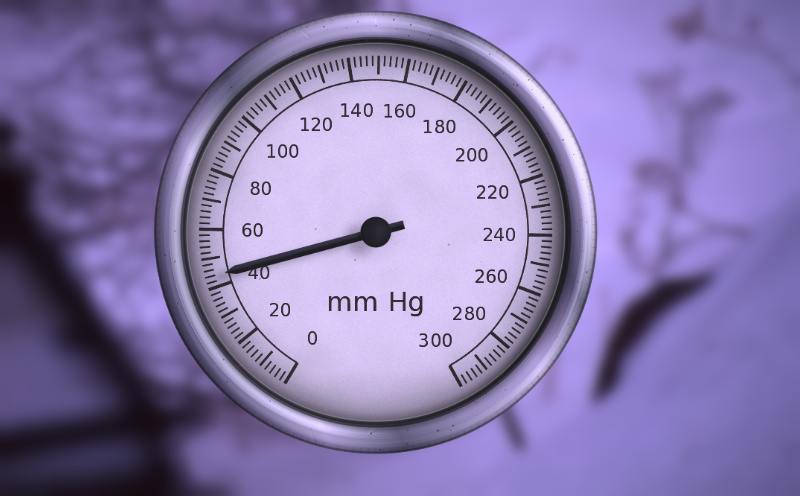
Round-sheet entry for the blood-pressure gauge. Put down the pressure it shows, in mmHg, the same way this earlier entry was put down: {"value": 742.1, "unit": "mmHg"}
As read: {"value": 44, "unit": "mmHg"}
